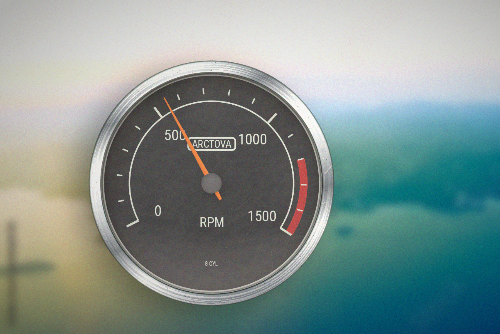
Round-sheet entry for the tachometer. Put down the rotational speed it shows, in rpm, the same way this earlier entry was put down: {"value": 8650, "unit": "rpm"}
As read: {"value": 550, "unit": "rpm"}
